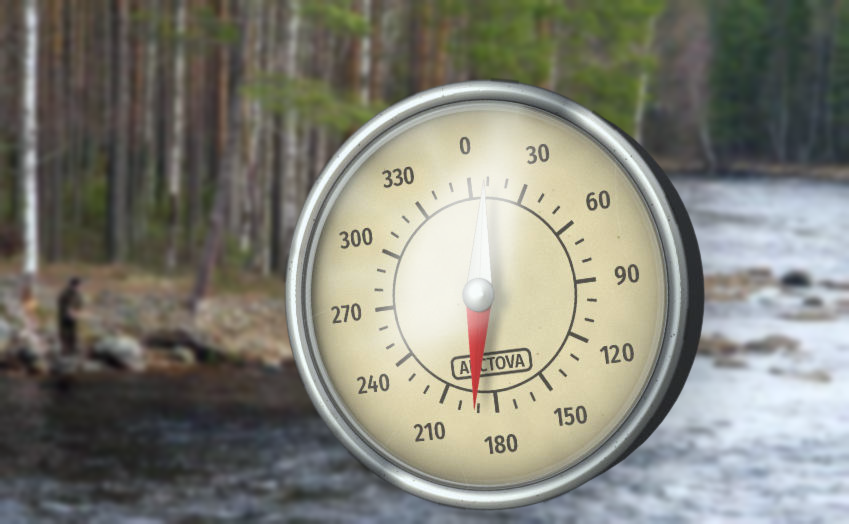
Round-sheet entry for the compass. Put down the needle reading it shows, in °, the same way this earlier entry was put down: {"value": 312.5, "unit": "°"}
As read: {"value": 190, "unit": "°"}
